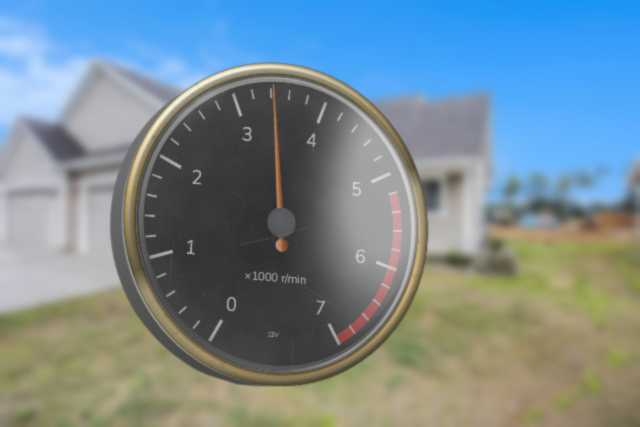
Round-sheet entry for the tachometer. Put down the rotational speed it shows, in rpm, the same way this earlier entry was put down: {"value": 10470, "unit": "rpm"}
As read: {"value": 3400, "unit": "rpm"}
